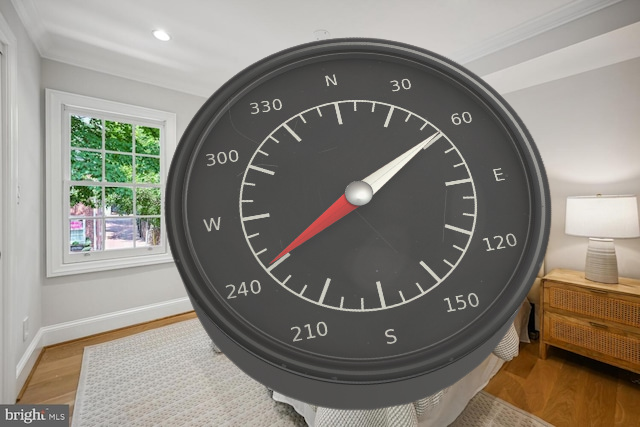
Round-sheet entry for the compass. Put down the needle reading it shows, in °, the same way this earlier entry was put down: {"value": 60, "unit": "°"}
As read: {"value": 240, "unit": "°"}
